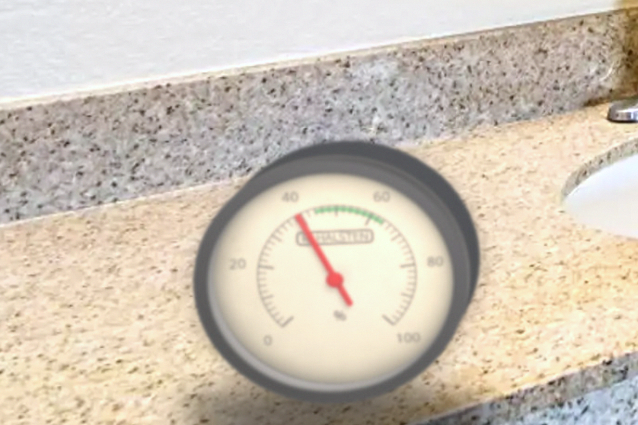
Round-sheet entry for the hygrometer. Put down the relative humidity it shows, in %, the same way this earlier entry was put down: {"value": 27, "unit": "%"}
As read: {"value": 40, "unit": "%"}
